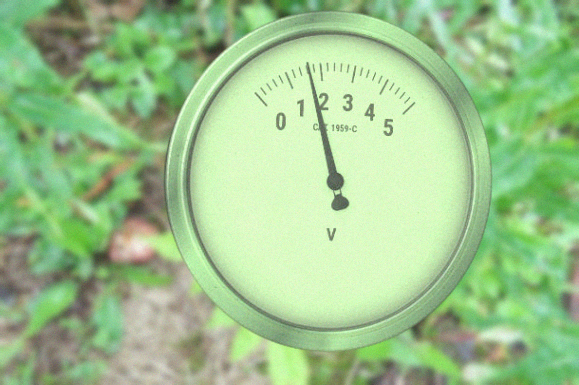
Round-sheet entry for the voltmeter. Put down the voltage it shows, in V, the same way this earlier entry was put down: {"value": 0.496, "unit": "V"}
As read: {"value": 1.6, "unit": "V"}
